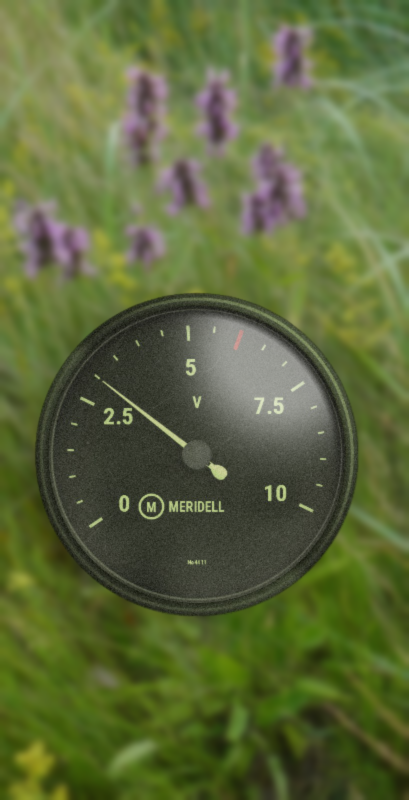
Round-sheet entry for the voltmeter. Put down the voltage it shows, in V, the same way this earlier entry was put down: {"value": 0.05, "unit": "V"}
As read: {"value": 3, "unit": "V"}
